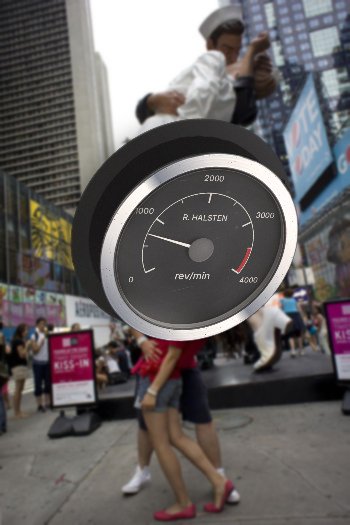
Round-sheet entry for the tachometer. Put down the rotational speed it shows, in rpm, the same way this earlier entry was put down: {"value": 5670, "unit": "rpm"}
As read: {"value": 750, "unit": "rpm"}
